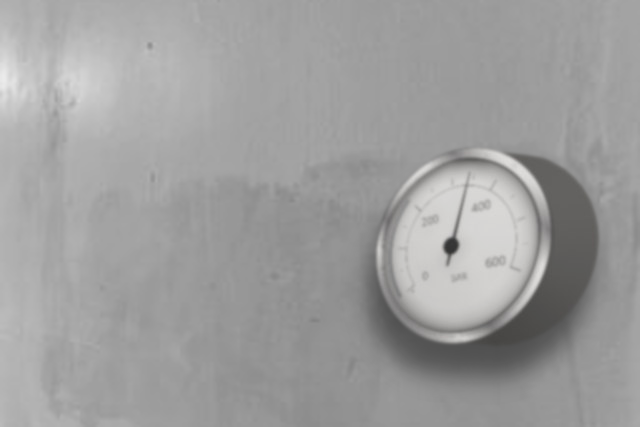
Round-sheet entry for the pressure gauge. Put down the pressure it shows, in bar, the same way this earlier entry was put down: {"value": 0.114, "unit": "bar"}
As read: {"value": 350, "unit": "bar"}
